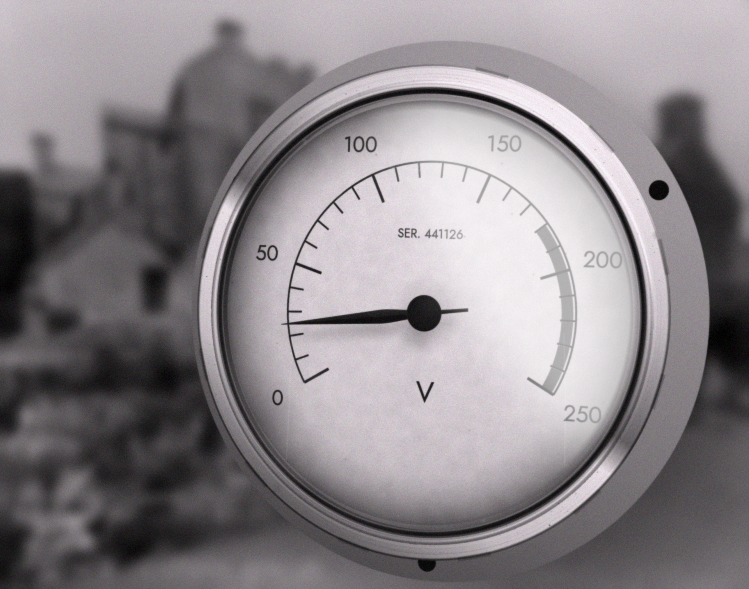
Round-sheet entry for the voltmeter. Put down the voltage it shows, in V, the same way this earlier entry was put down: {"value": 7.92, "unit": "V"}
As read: {"value": 25, "unit": "V"}
